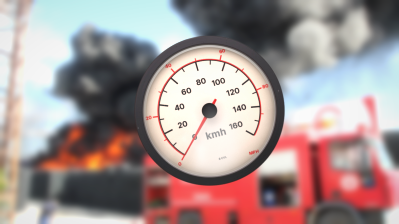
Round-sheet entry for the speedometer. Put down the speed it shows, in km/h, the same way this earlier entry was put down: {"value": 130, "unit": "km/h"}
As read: {"value": 0, "unit": "km/h"}
